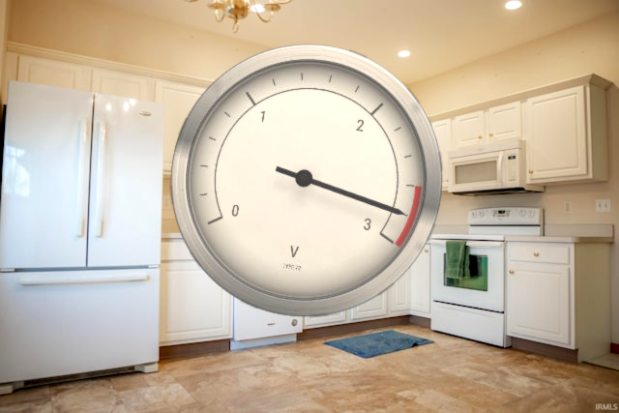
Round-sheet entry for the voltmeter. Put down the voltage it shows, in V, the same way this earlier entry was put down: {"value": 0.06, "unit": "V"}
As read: {"value": 2.8, "unit": "V"}
